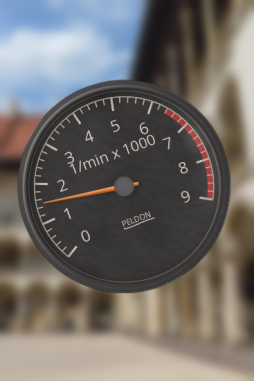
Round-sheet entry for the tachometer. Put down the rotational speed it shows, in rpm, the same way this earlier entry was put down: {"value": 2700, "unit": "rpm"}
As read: {"value": 1500, "unit": "rpm"}
